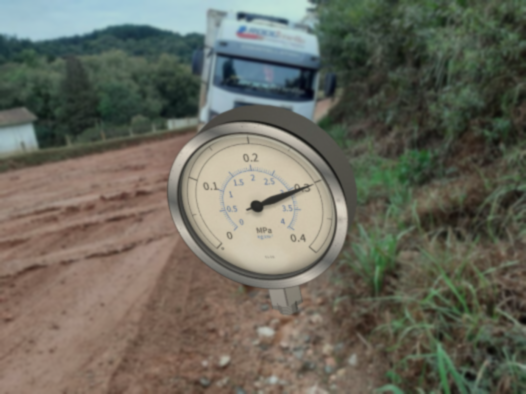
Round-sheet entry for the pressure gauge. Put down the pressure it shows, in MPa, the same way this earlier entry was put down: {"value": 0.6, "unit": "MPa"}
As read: {"value": 0.3, "unit": "MPa"}
